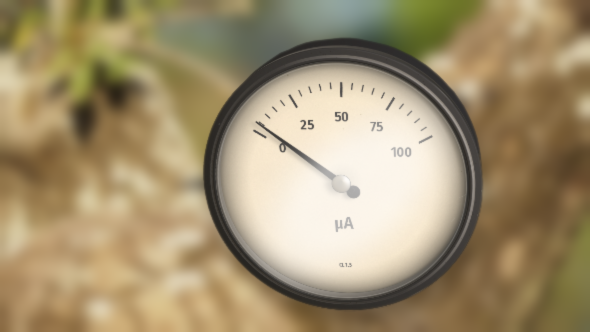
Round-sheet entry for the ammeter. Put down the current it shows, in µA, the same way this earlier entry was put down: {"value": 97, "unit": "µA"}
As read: {"value": 5, "unit": "µA"}
